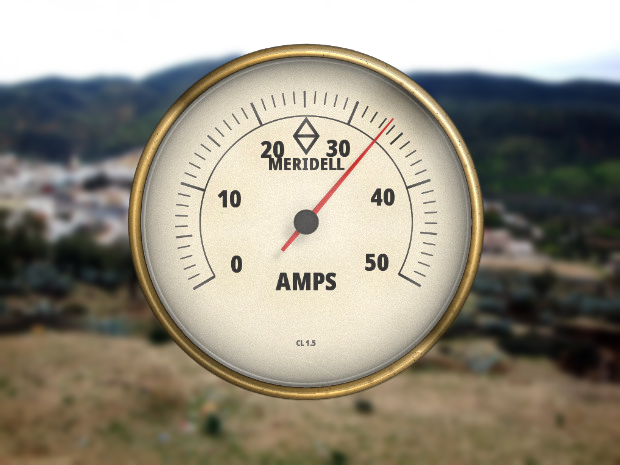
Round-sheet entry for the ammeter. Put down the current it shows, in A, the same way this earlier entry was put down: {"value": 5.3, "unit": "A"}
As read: {"value": 33.5, "unit": "A"}
